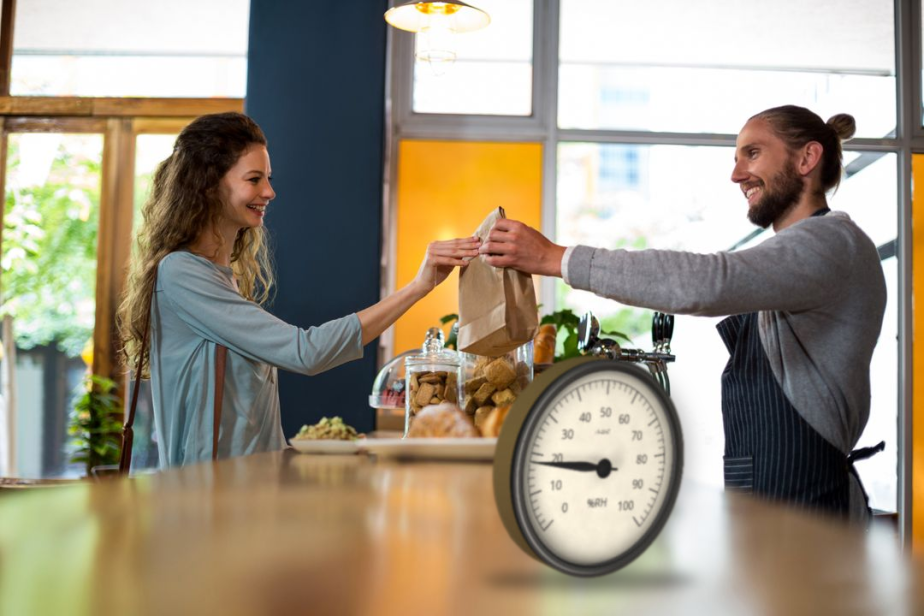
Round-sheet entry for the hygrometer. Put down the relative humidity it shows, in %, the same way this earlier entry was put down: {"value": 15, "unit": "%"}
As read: {"value": 18, "unit": "%"}
